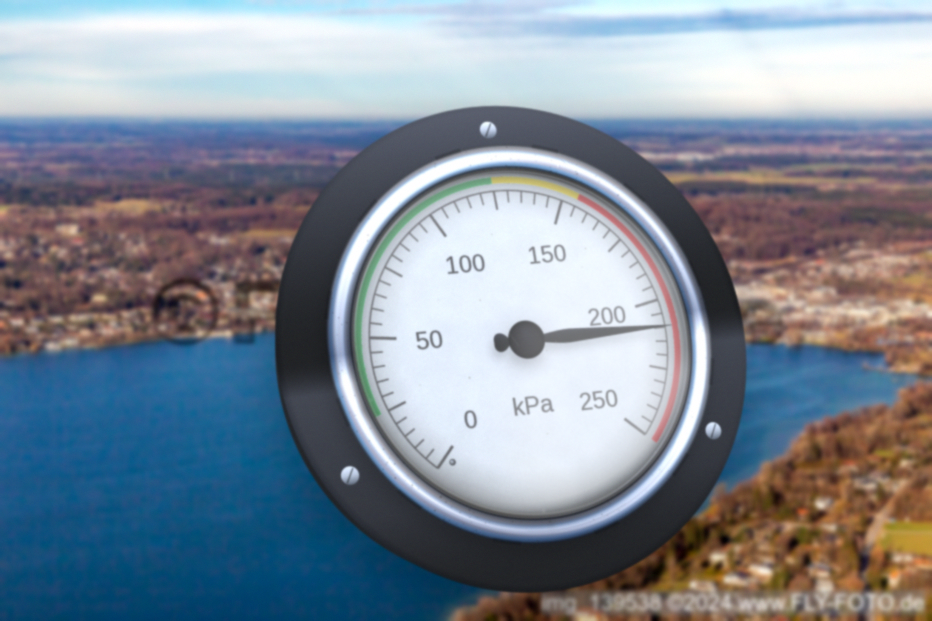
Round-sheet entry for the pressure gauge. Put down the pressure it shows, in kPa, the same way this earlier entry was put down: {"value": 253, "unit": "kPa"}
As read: {"value": 210, "unit": "kPa"}
